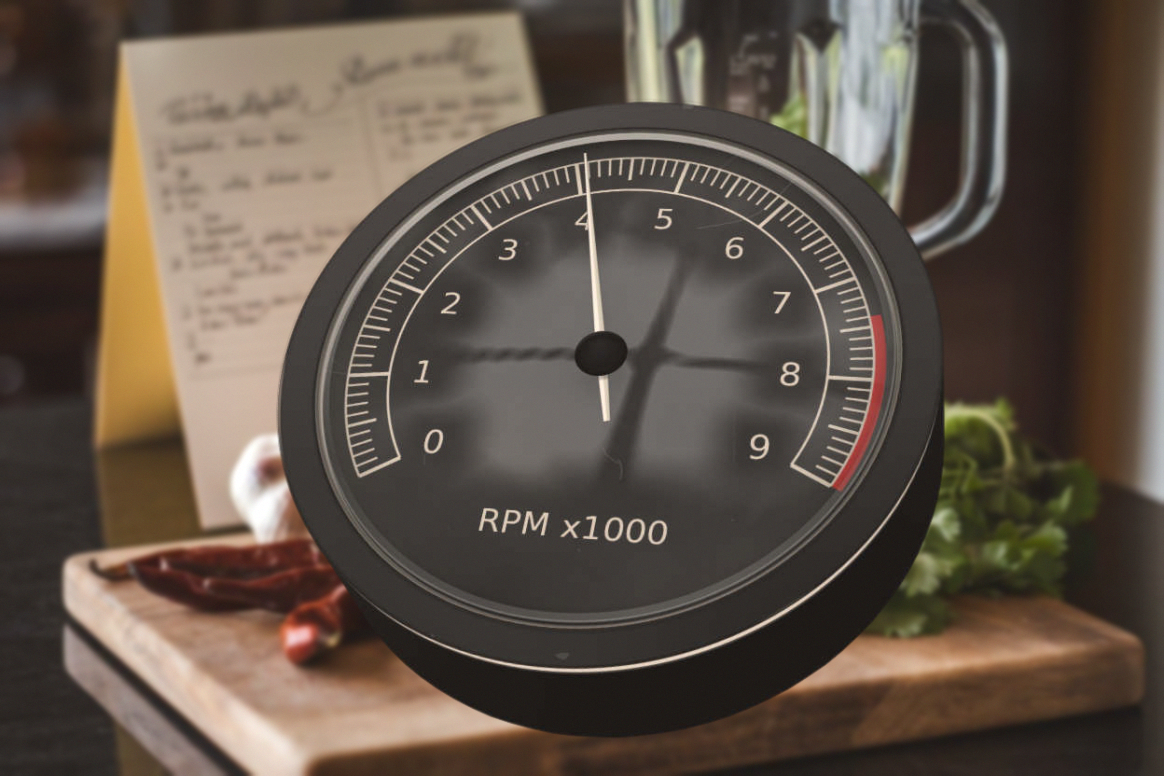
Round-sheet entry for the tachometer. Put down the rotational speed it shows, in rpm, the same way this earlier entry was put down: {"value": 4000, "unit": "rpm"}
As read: {"value": 4100, "unit": "rpm"}
